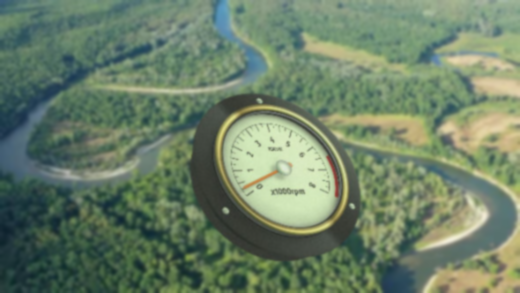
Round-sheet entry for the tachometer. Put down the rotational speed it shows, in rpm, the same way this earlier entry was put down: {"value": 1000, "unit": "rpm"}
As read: {"value": 250, "unit": "rpm"}
